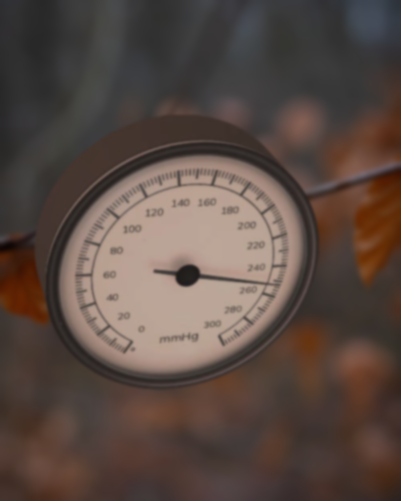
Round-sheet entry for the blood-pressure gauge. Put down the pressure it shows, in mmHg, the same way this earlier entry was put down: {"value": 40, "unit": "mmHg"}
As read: {"value": 250, "unit": "mmHg"}
